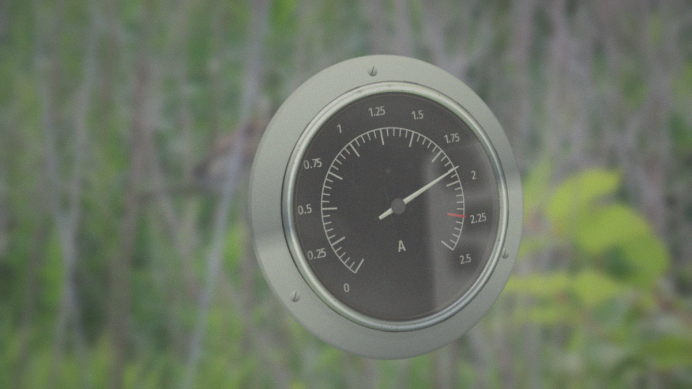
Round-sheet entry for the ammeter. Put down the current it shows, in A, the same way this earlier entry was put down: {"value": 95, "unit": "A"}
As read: {"value": 1.9, "unit": "A"}
